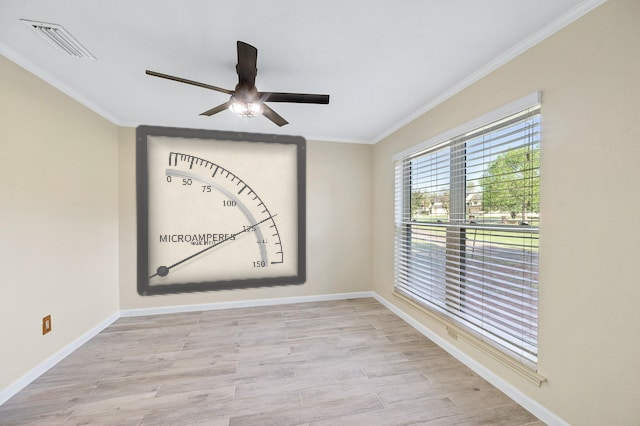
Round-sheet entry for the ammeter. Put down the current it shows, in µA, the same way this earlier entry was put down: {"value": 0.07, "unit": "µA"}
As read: {"value": 125, "unit": "µA"}
